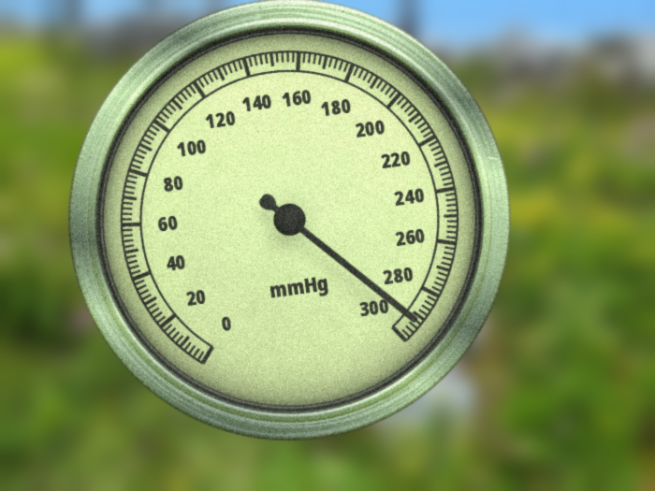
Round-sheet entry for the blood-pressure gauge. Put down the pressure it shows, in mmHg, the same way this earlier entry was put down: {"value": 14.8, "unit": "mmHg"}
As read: {"value": 292, "unit": "mmHg"}
